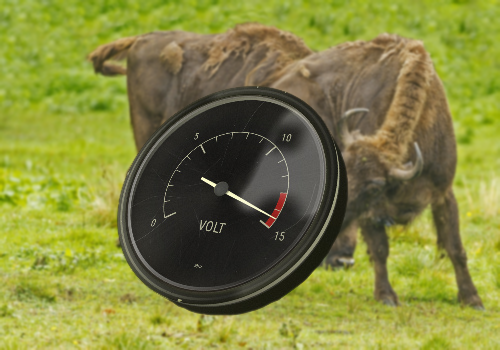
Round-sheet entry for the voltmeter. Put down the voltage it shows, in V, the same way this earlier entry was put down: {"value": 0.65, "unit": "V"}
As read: {"value": 14.5, "unit": "V"}
